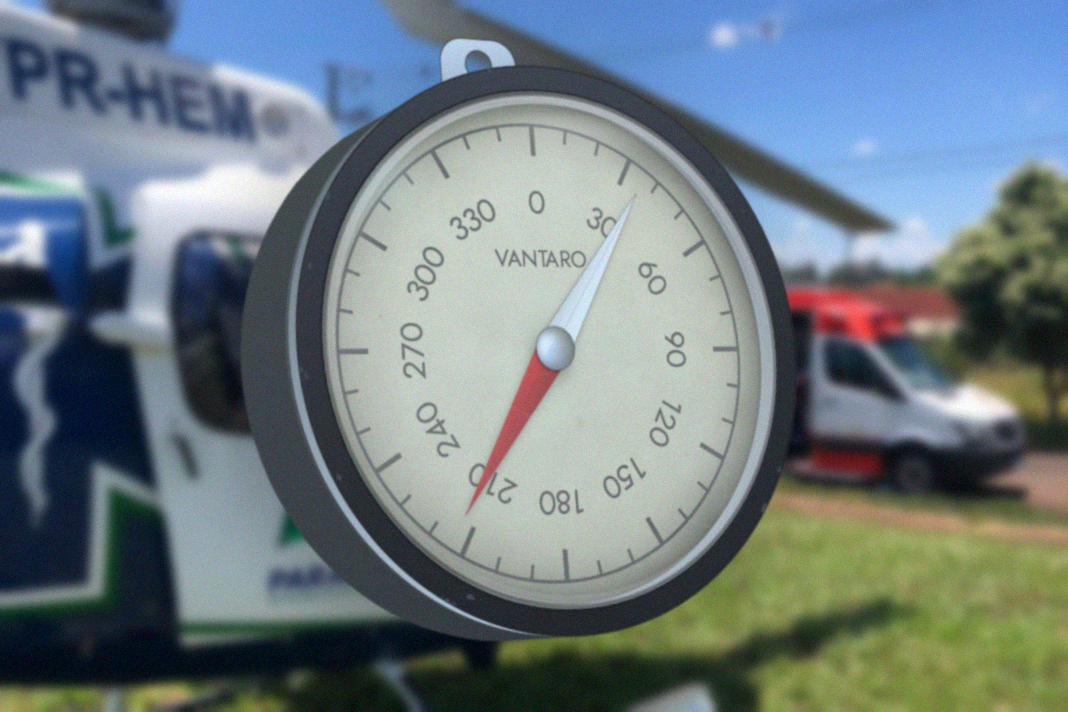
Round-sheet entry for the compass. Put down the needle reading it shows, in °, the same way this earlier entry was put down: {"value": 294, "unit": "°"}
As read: {"value": 215, "unit": "°"}
